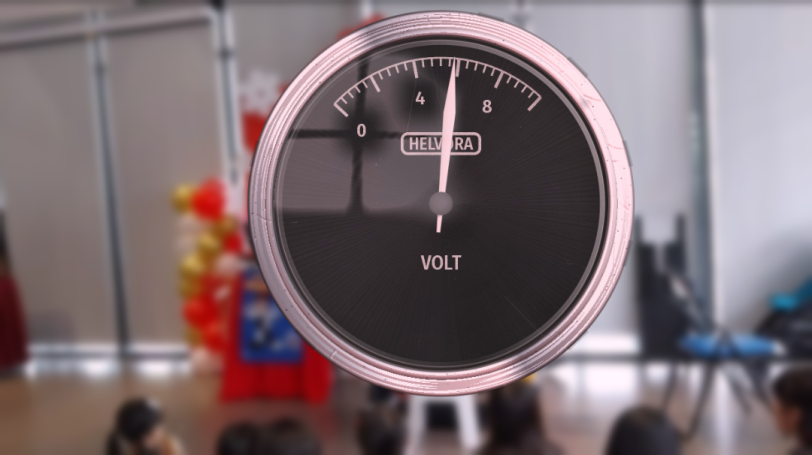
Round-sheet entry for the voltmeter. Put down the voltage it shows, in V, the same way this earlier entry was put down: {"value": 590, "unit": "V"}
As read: {"value": 5.8, "unit": "V"}
